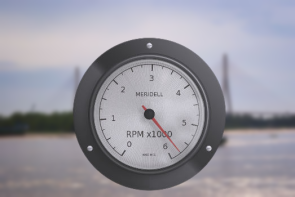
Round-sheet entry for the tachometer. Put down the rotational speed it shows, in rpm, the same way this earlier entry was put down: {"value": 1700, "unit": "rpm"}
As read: {"value": 5750, "unit": "rpm"}
